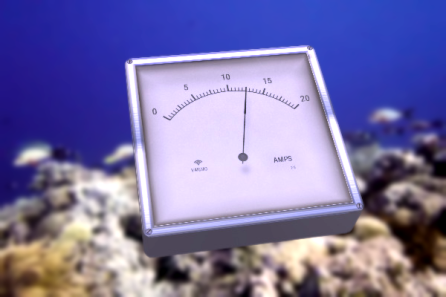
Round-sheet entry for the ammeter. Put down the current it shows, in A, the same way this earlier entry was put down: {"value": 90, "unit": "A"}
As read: {"value": 12.5, "unit": "A"}
